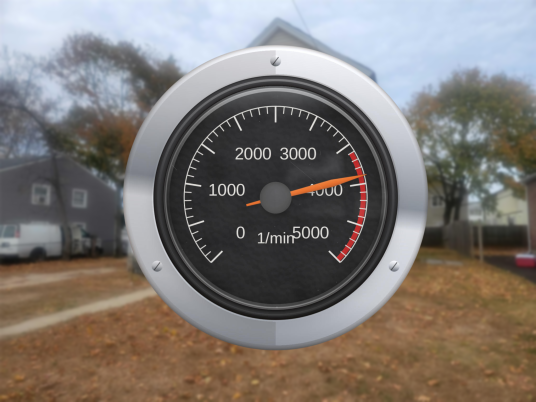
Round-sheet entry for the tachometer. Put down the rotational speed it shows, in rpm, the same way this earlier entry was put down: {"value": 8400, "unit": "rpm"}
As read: {"value": 3900, "unit": "rpm"}
